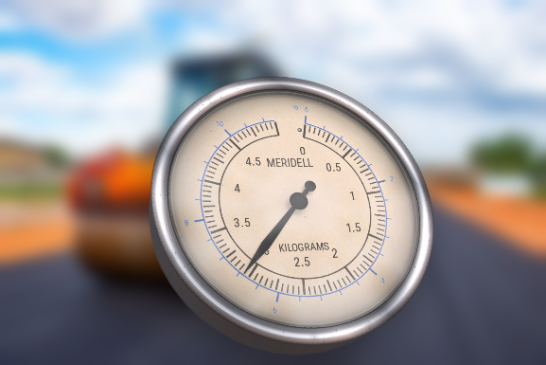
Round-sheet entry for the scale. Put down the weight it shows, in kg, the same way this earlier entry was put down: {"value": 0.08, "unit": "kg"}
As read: {"value": 3.05, "unit": "kg"}
